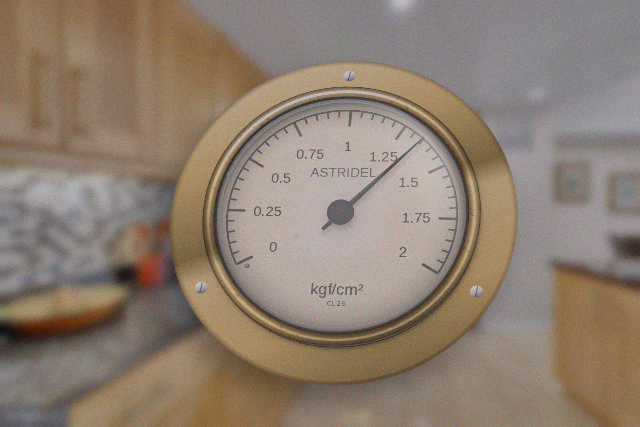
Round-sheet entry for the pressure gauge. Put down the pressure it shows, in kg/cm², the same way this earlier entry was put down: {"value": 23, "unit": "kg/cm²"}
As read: {"value": 1.35, "unit": "kg/cm²"}
